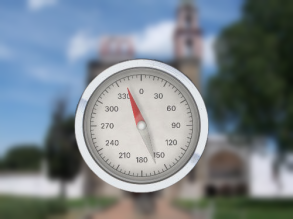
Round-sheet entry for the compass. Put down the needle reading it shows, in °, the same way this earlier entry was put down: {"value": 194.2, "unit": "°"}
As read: {"value": 340, "unit": "°"}
